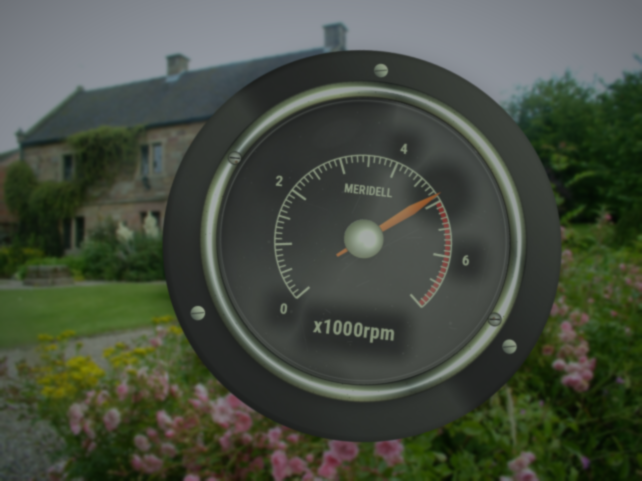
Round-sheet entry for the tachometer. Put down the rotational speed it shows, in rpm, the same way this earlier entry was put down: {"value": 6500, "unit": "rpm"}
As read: {"value": 4900, "unit": "rpm"}
